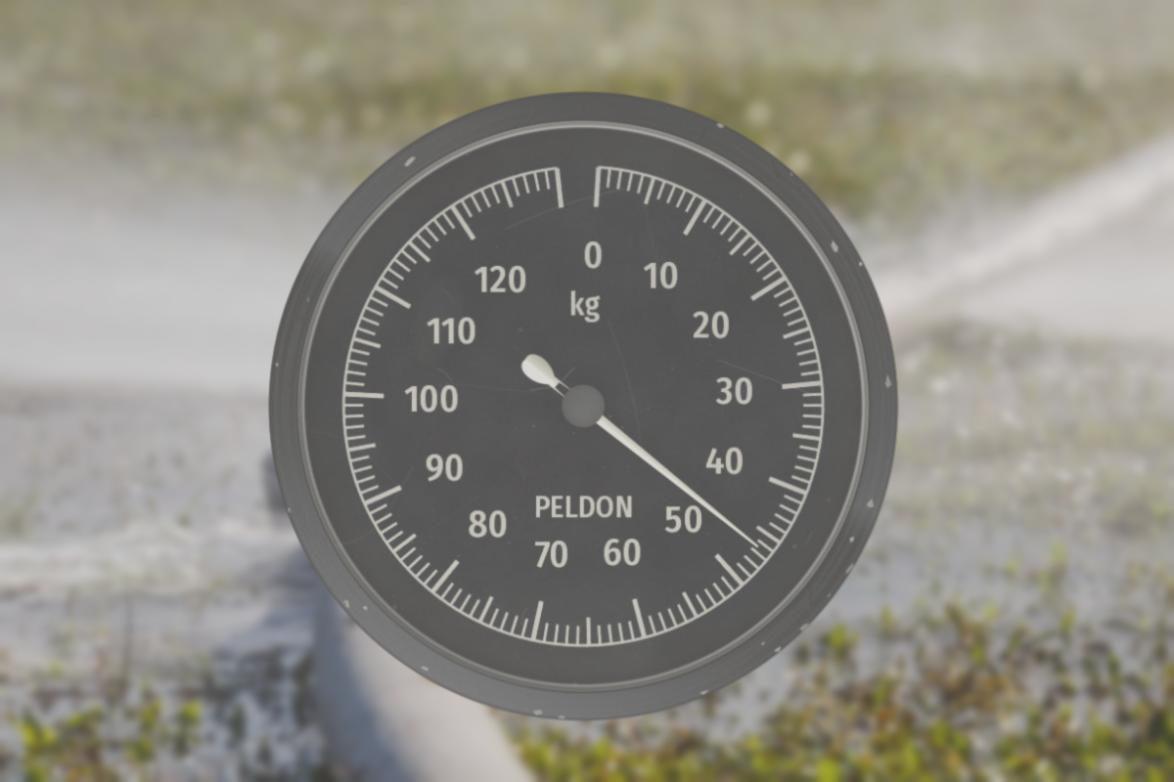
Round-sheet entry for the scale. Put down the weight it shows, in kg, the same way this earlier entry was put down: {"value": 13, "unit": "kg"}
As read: {"value": 46.5, "unit": "kg"}
